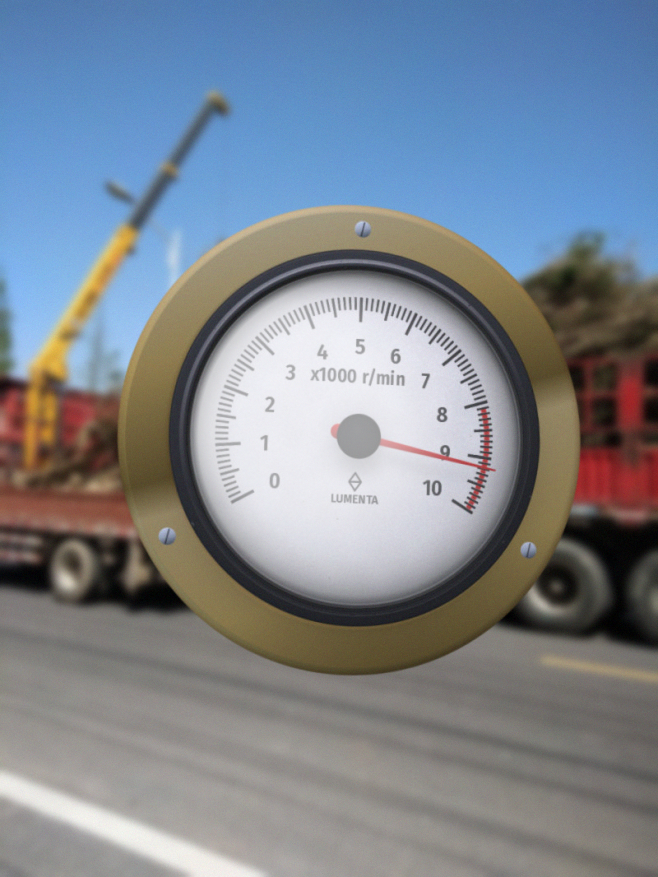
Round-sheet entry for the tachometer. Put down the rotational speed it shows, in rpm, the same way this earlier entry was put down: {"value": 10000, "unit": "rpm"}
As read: {"value": 9200, "unit": "rpm"}
